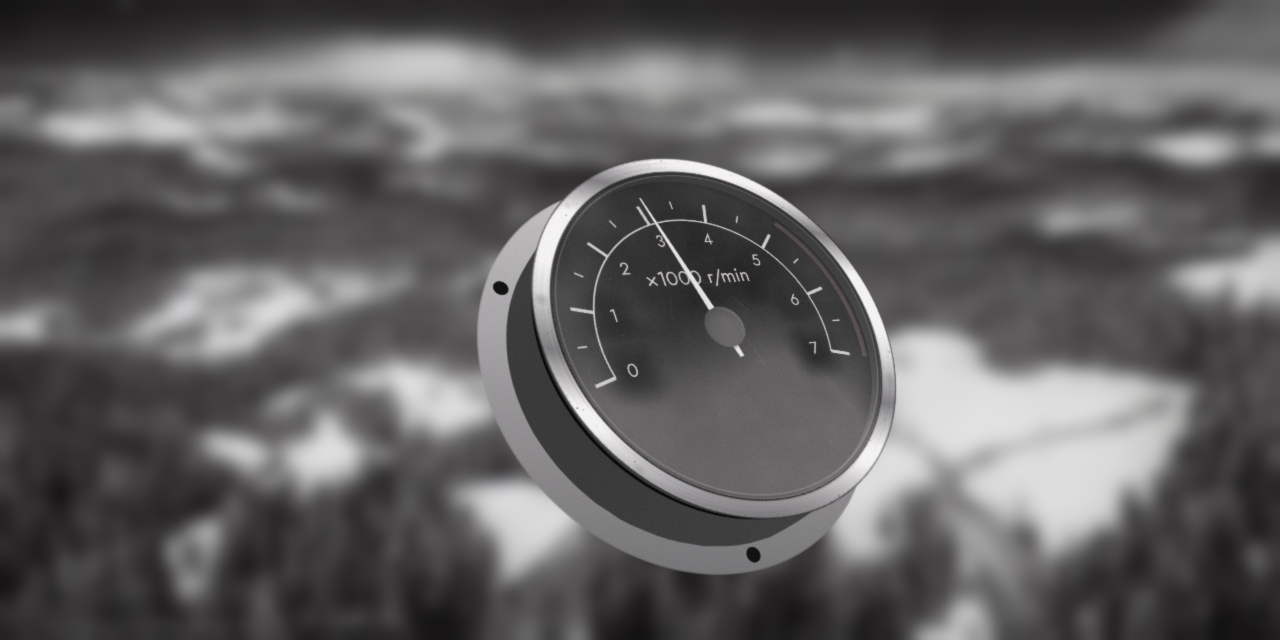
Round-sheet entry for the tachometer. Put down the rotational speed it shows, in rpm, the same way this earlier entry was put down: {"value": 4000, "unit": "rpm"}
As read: {"value": 3000, "unit": "rpm"}
